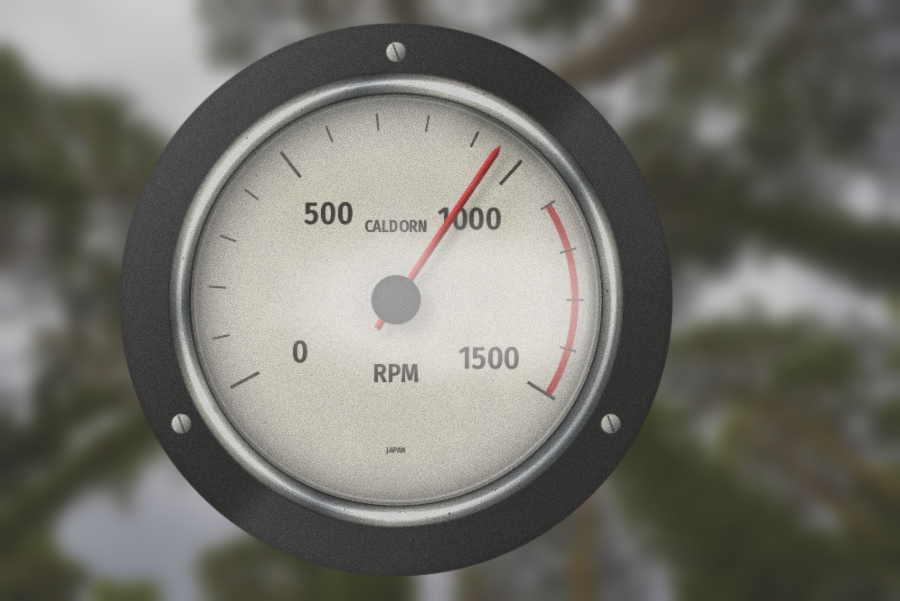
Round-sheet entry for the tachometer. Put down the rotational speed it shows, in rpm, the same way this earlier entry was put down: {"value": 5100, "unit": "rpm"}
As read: {"value": 950, "unit": "rpm"}
